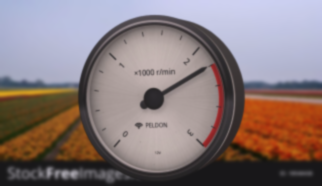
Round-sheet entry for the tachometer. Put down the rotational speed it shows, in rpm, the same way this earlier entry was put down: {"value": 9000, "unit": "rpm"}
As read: {"value": 2200, "unit": "rpm"}
